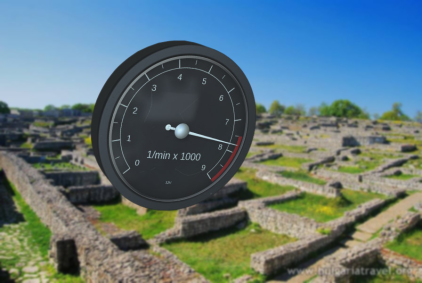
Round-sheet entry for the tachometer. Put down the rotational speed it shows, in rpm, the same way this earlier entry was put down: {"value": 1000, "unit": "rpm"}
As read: {"value": 7750, "unit": "rpm"}
